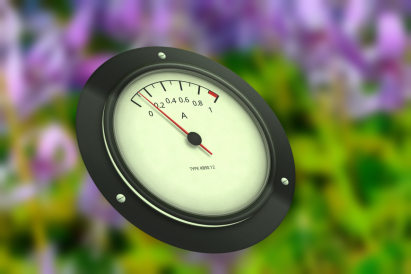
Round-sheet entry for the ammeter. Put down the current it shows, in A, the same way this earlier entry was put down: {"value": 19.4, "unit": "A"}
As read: {"value": 0.1, "unit": "A"}
